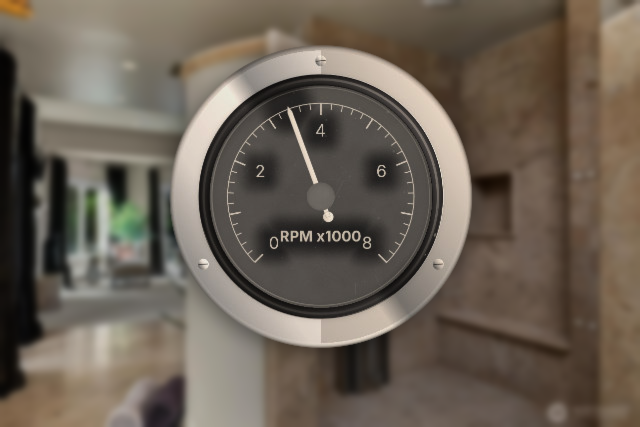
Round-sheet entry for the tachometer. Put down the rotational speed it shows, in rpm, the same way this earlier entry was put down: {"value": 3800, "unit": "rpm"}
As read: {"value": 3400, "unit": "rpm"}
